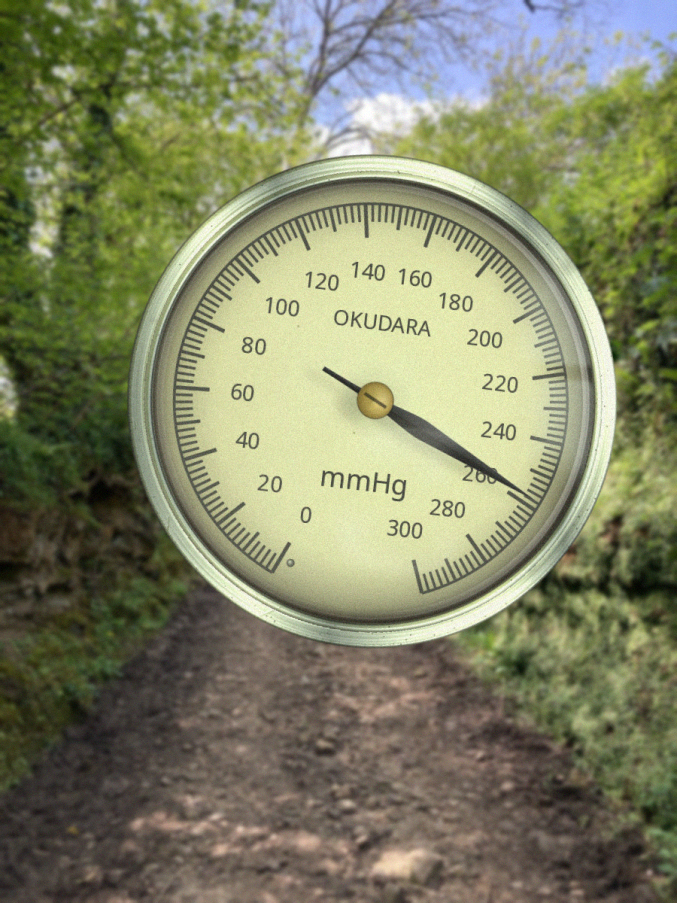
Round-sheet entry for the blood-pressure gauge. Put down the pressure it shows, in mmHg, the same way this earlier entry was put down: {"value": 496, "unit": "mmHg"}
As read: {"value": 258, "unit": "mmHg"}
